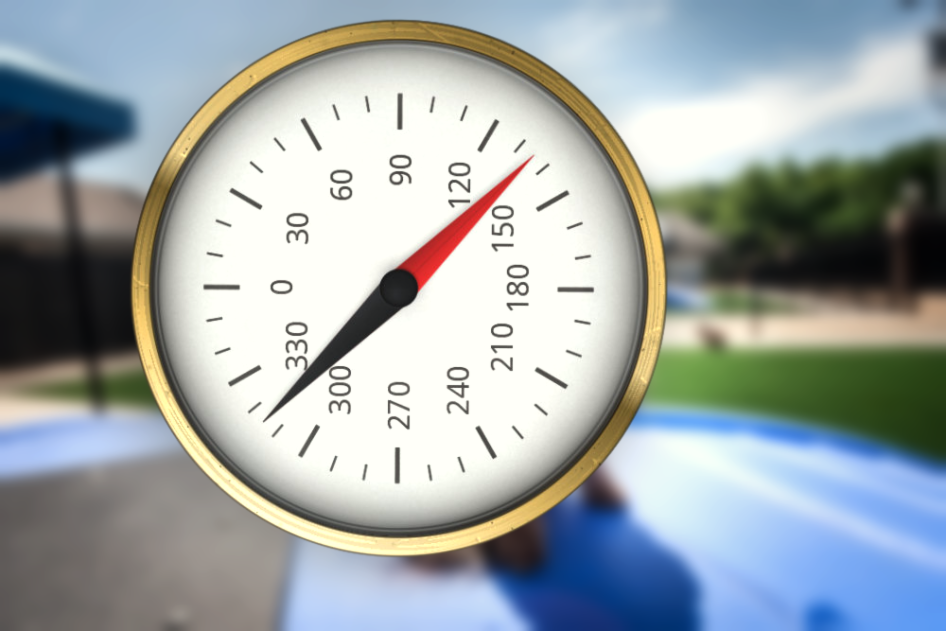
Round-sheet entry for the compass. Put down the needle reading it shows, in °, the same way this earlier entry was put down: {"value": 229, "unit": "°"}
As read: {"value": 135, "unit": "°"}
